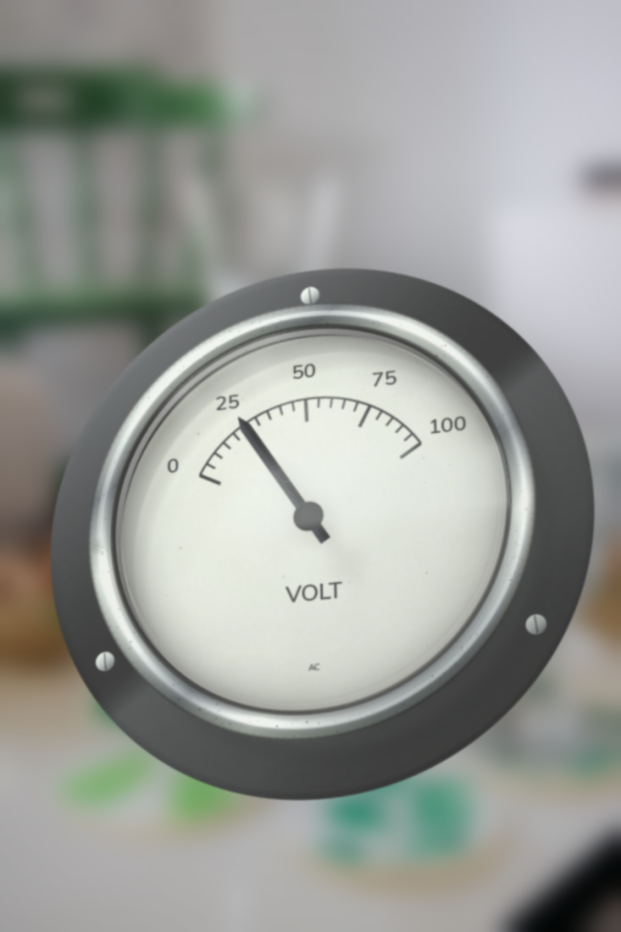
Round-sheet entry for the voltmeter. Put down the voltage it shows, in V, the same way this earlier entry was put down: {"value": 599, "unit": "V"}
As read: {"value": 25, "unit": "V"}
